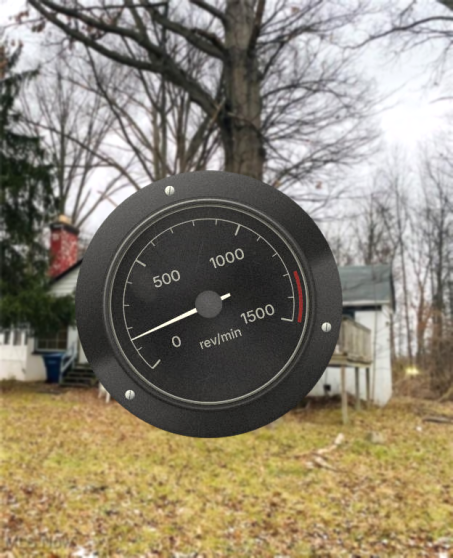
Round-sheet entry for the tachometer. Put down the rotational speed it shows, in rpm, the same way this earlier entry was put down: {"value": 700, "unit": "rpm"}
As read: {"value": 150, "unit": "rpm"}
